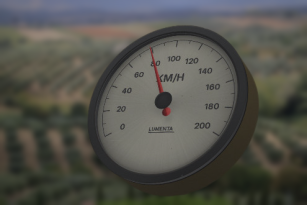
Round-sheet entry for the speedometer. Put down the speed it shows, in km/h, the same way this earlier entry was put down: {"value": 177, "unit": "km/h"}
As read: {"value": 80, "unit": "km/h"}
